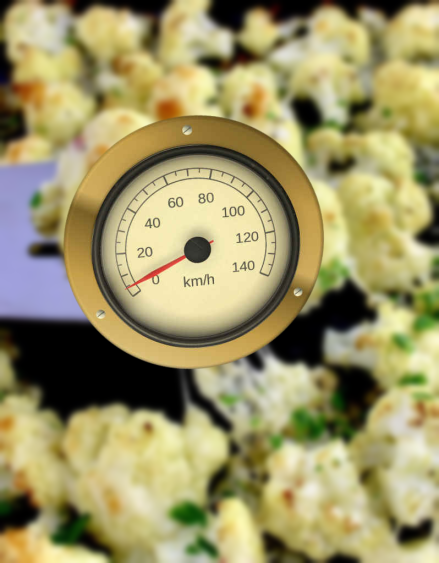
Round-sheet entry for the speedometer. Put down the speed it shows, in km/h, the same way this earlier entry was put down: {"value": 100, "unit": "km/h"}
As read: {"value": 5, "unit": "km/h"}
